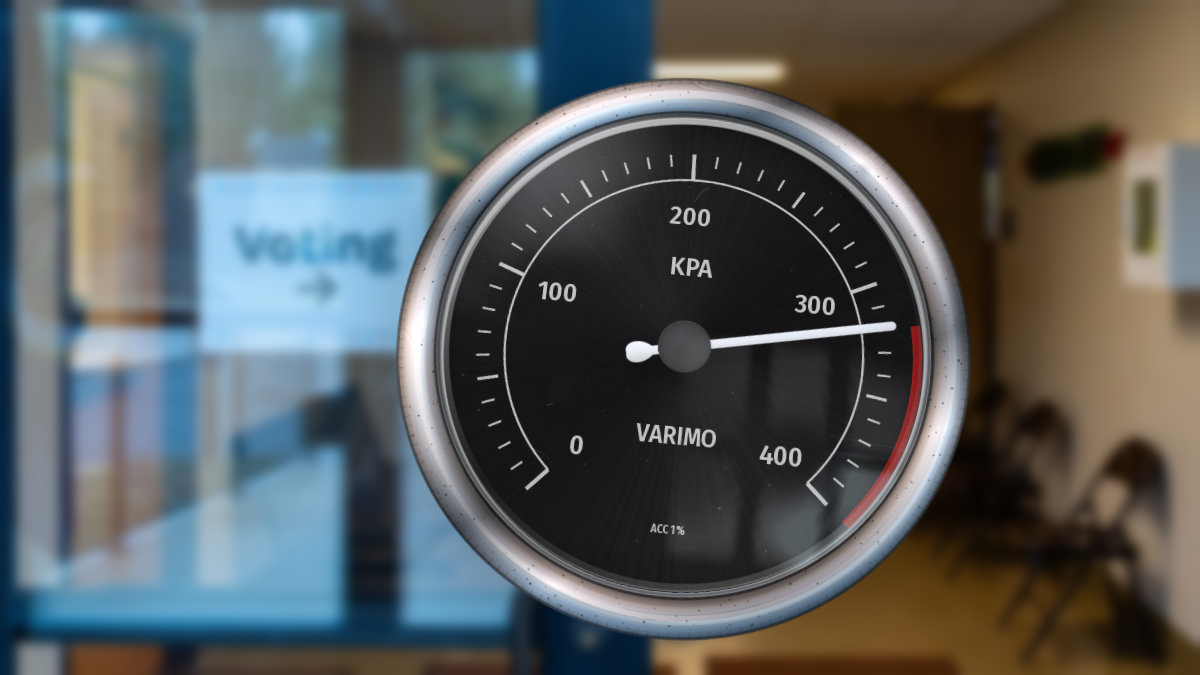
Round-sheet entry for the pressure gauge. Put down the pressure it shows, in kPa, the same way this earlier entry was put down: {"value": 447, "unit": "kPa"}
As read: {"value": 320, "unit": "kPa"}
